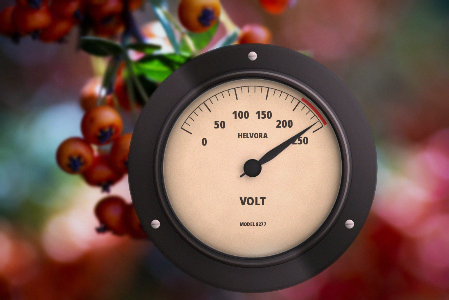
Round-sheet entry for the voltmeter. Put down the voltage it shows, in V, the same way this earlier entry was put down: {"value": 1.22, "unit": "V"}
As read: {"value": 240, "unit": "V"}
